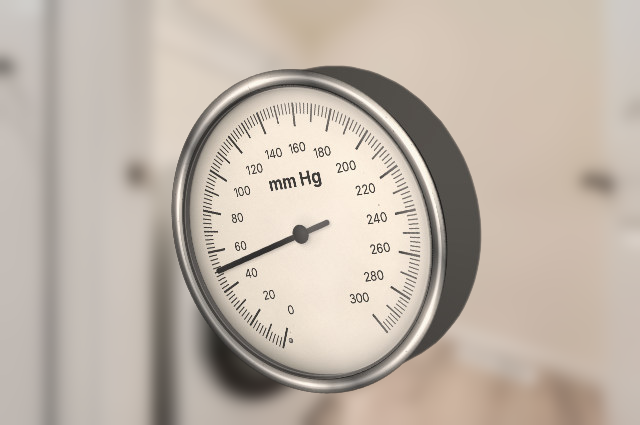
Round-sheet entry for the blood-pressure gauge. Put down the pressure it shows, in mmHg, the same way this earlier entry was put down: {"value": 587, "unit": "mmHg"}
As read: {"value": 50, "unit": "mmHg"}
